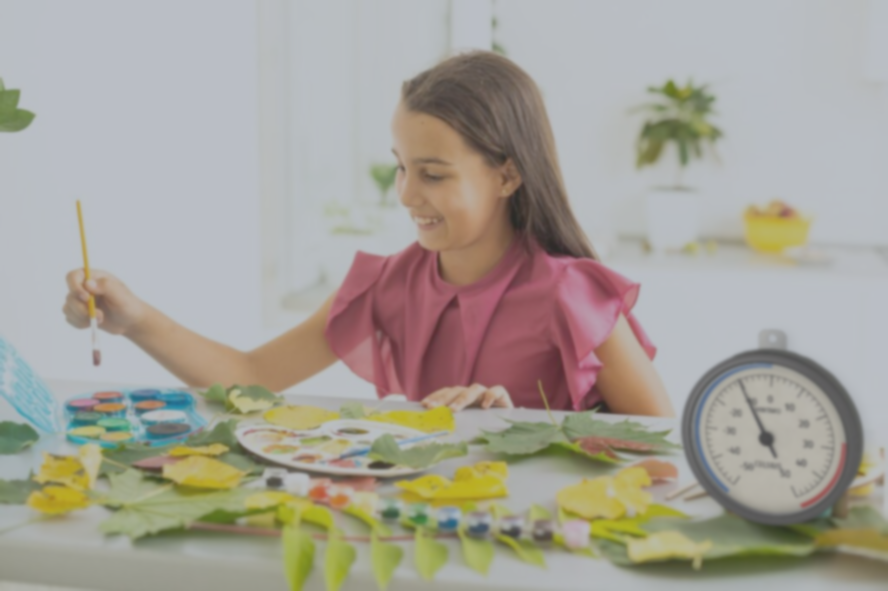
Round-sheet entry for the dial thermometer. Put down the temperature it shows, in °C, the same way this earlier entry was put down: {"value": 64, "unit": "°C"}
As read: {"value": -10, "unit": "°C"}
